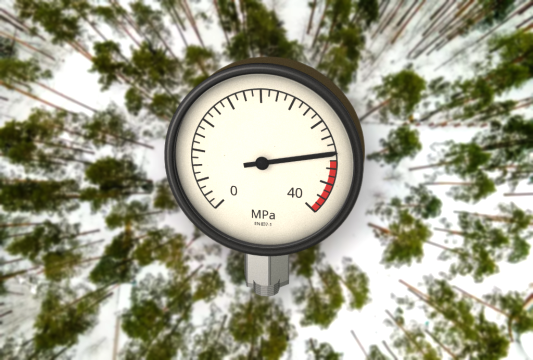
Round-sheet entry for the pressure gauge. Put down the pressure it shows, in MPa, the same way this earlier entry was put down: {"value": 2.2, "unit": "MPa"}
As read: {"value": 32, "unit": "MPa"}
